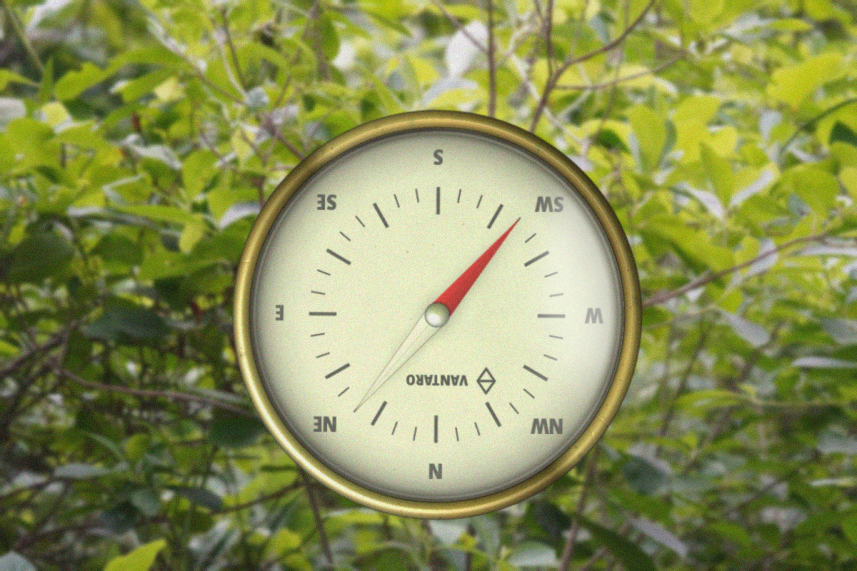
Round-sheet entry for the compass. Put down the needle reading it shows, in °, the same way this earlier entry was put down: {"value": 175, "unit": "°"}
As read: {"value": 220, "unit": "°"}
